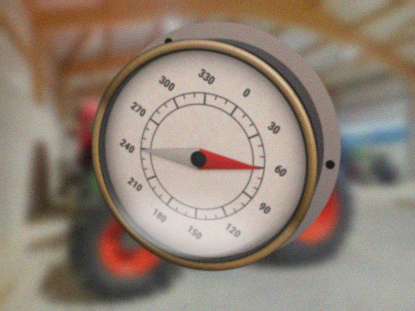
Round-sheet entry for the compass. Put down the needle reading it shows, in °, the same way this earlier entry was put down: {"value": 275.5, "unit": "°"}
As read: {"value": 60, "unit": "°"}
